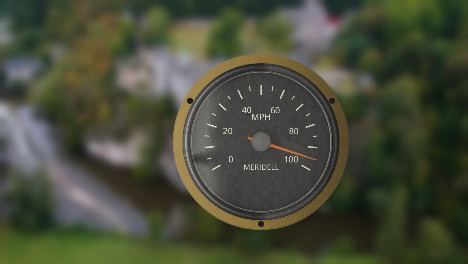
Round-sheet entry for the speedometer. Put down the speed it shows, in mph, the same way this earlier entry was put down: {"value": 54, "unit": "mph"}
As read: {"value": 95, "unit": "mph"}
